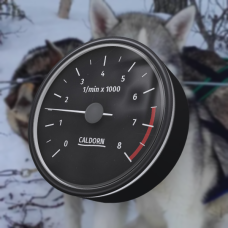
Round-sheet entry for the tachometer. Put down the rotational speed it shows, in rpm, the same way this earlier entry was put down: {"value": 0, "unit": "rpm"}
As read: {"value": 1500, "unit": "rpm"}
